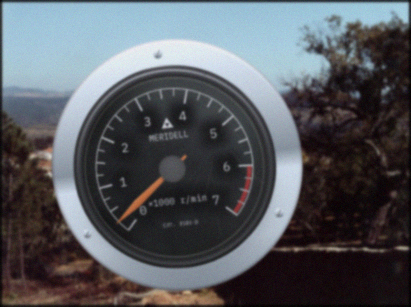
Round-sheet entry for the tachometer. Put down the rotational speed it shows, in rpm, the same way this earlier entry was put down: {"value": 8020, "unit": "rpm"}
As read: {"value": 250, "unit": "rpm"}
